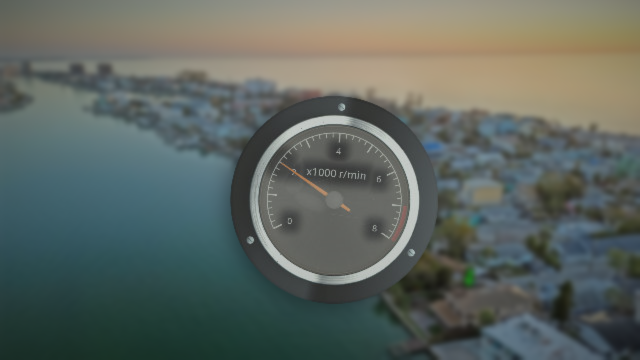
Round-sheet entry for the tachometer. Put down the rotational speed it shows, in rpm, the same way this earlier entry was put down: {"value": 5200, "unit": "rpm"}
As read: {"value": 2000, "unit": "rpm"}
